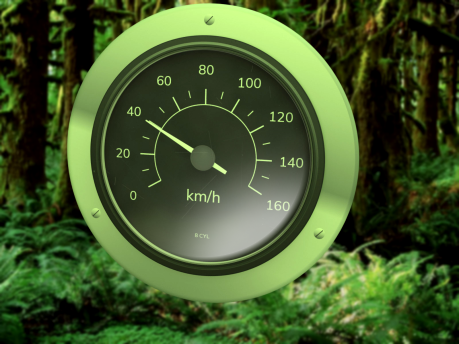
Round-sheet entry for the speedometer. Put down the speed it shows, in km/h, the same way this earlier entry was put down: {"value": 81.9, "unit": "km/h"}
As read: {"value": 40, "unit": "km/h"}
